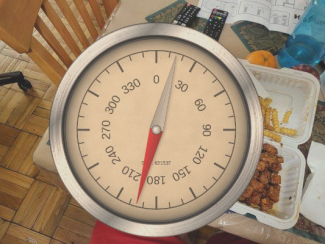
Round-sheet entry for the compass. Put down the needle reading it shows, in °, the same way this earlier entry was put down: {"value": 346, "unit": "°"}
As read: {"value": 195, "unit": "°"}
